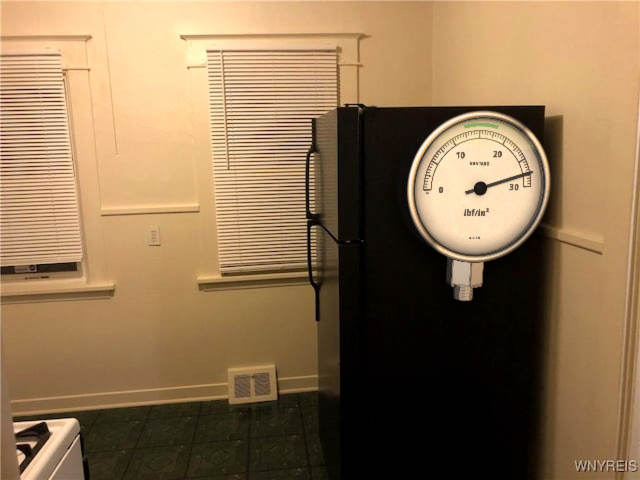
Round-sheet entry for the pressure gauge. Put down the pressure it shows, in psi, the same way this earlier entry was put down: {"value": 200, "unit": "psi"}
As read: {"value": 27.5, "unit": "psi"}
